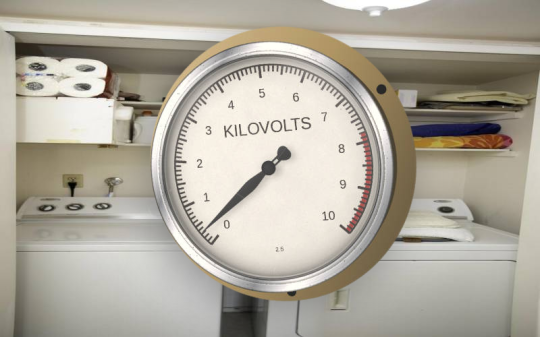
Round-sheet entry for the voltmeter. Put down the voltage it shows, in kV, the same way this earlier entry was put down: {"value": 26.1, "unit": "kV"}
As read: {"value": 0.3, "unit": "kV"}
